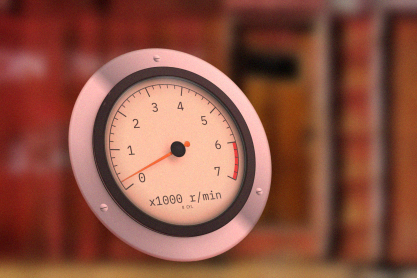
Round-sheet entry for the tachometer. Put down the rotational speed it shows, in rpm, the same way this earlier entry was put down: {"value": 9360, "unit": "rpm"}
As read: {"value": 200, "unit": "rpm"}
